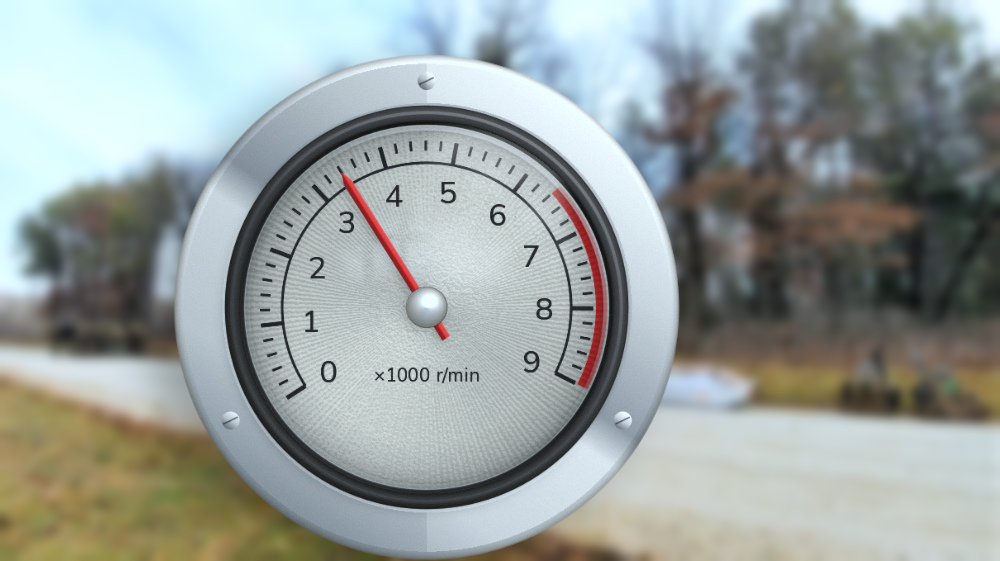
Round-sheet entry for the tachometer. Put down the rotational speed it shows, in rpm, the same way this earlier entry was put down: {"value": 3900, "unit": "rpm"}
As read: {"value": 3400, "unit": "rpm"}
